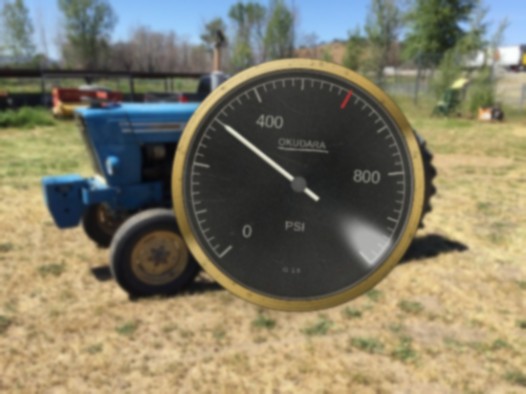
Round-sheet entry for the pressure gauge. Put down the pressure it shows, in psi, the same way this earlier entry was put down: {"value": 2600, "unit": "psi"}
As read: {"value": 300, "unit": "psi"}
